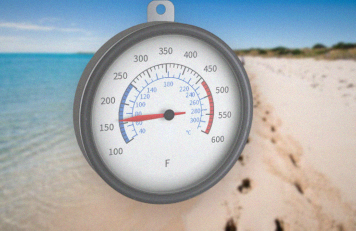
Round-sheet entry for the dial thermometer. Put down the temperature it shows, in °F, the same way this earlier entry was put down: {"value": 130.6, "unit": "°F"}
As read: {"value": 160, "unit": "°F"}
